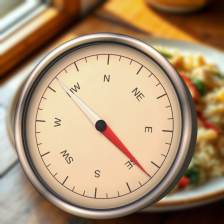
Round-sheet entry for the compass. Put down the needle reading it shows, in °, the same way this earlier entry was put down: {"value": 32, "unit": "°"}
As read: {"value": 130, "unit": "°"}
